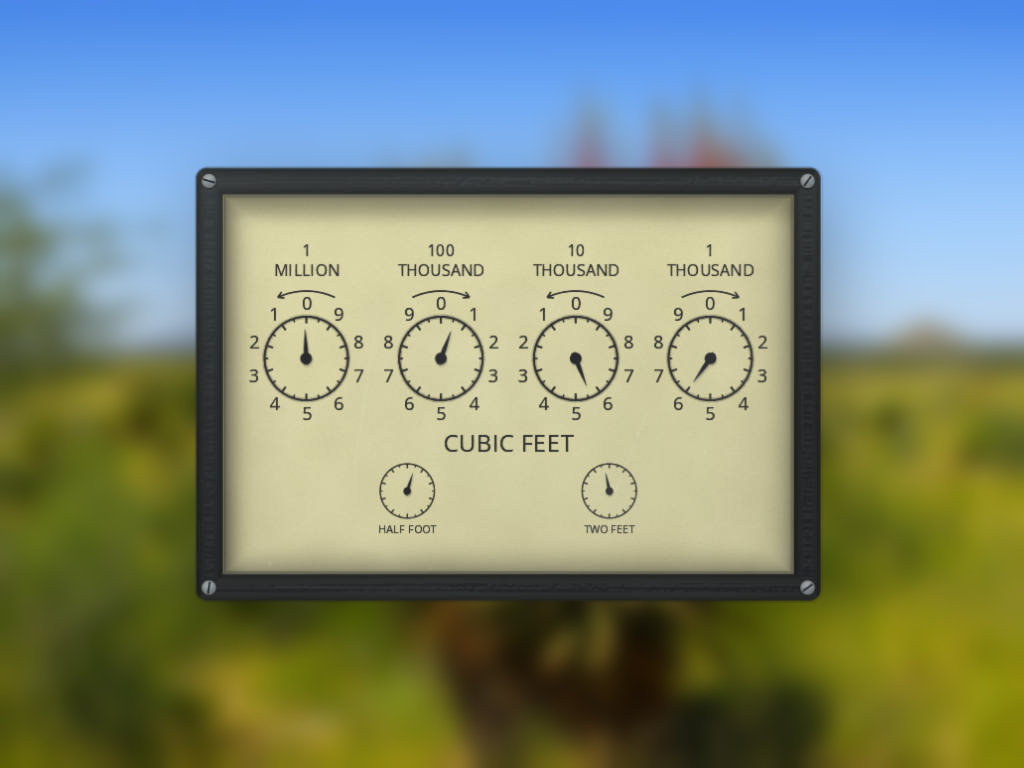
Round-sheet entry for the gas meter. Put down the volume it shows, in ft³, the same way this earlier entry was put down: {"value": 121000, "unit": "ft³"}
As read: {"value": 5600, "unit": "ft³"}
